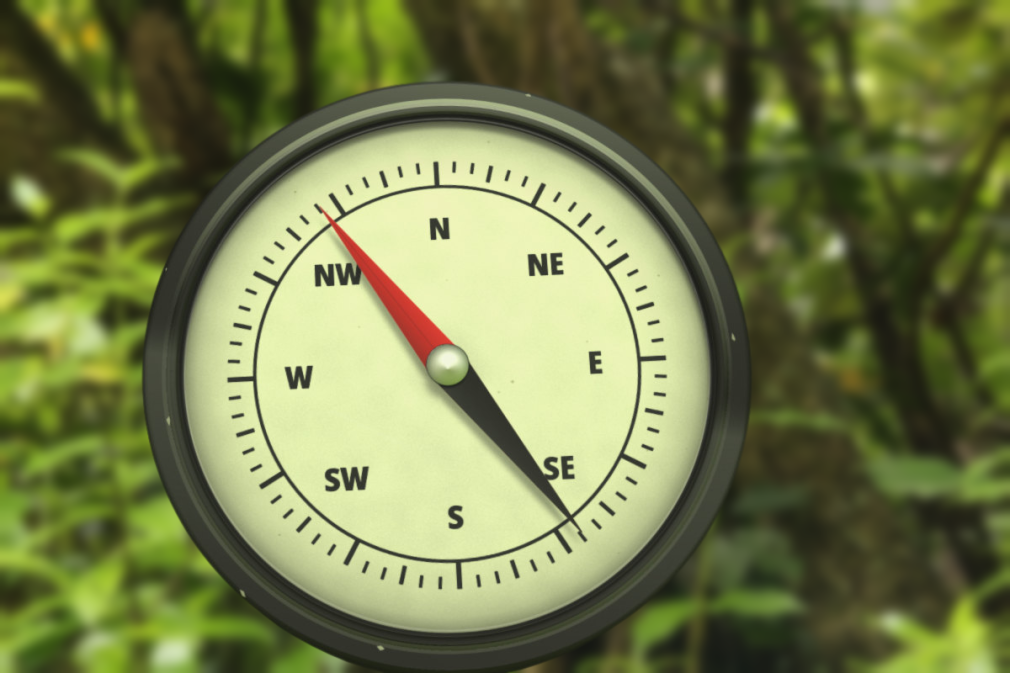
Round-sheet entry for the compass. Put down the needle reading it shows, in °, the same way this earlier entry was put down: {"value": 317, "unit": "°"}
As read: {"value": 325, "unit": "°"}
